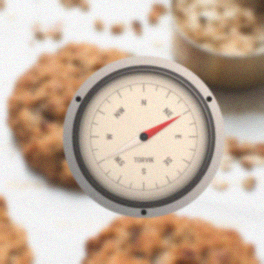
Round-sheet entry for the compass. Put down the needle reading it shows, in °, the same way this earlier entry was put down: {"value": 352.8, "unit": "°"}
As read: {"value": 60, "unit": "°"}
